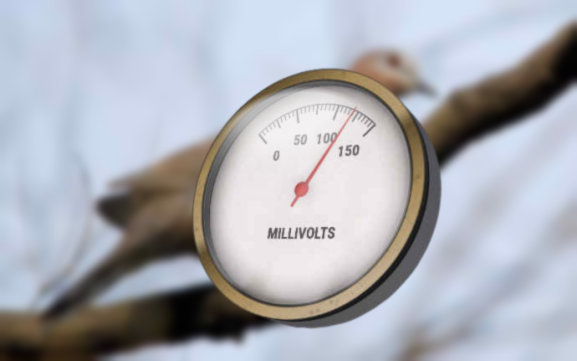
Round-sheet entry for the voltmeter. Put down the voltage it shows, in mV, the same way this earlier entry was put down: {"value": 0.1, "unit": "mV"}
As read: {"value": 125, "unit": "mV"}
